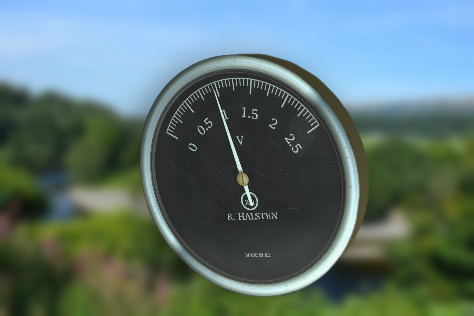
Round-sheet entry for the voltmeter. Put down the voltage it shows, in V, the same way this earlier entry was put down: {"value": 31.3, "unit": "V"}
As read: {"value": 1, "unit": "V"}
